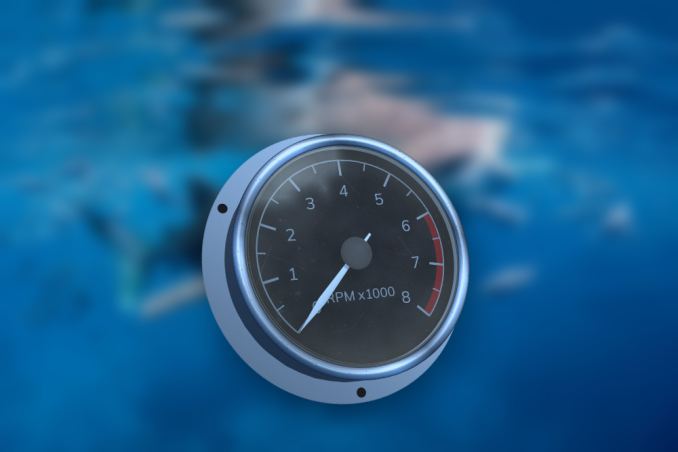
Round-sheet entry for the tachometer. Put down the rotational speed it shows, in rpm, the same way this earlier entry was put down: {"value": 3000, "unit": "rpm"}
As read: {"value": 0, "unit": "rpm"}
